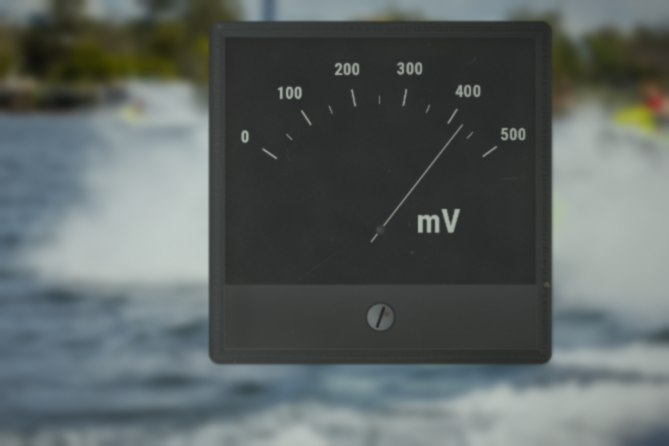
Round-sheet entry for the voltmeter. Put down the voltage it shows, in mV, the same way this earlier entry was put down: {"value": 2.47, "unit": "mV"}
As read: {"value": 425, "unit": "mV"}
